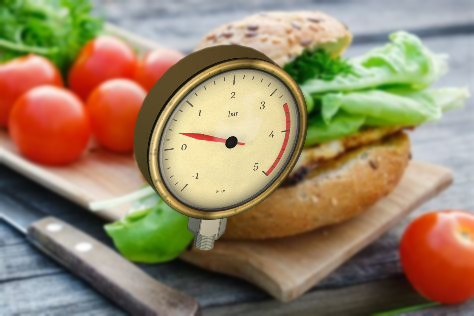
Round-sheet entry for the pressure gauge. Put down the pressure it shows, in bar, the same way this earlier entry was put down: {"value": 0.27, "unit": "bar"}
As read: {"value": 0.4, "unit": "bar"}
